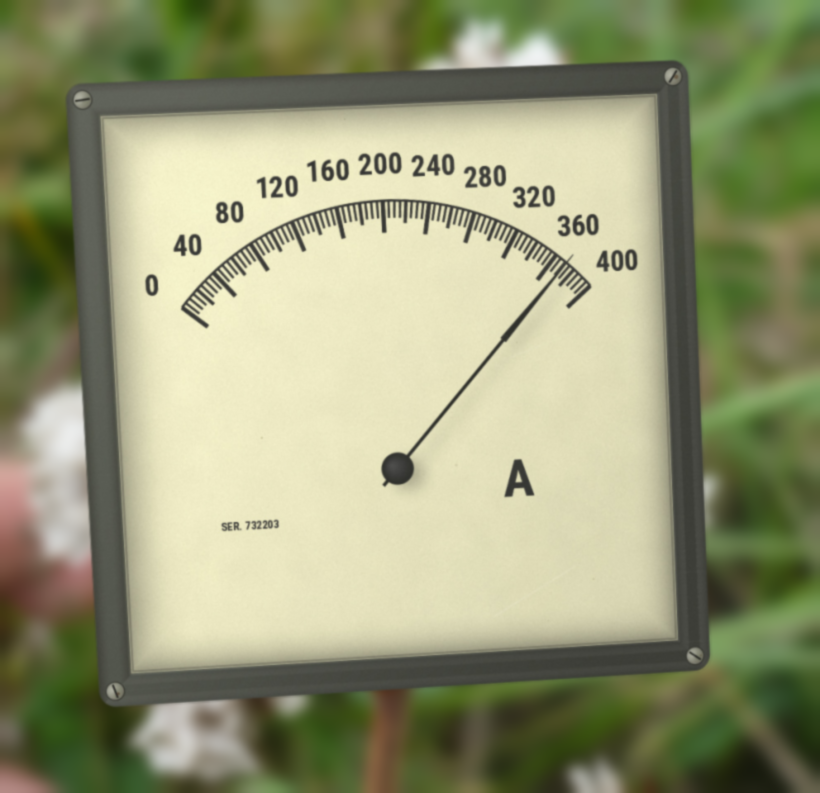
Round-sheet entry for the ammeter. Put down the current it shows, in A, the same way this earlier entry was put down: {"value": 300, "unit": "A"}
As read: {"value": 370, "unit": "A"}
